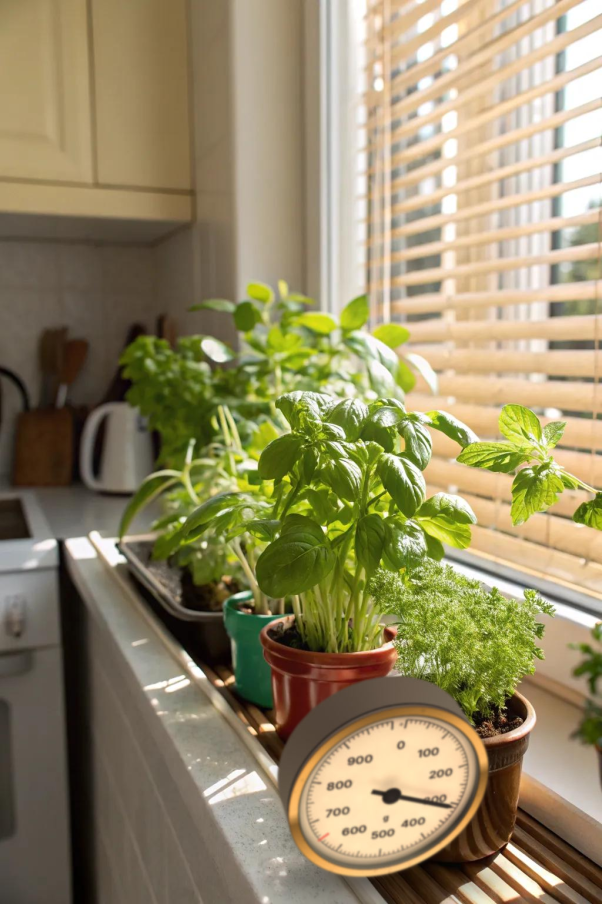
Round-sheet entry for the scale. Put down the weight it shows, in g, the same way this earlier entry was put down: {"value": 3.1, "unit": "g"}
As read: {"value": 300, "unit": "g"}
